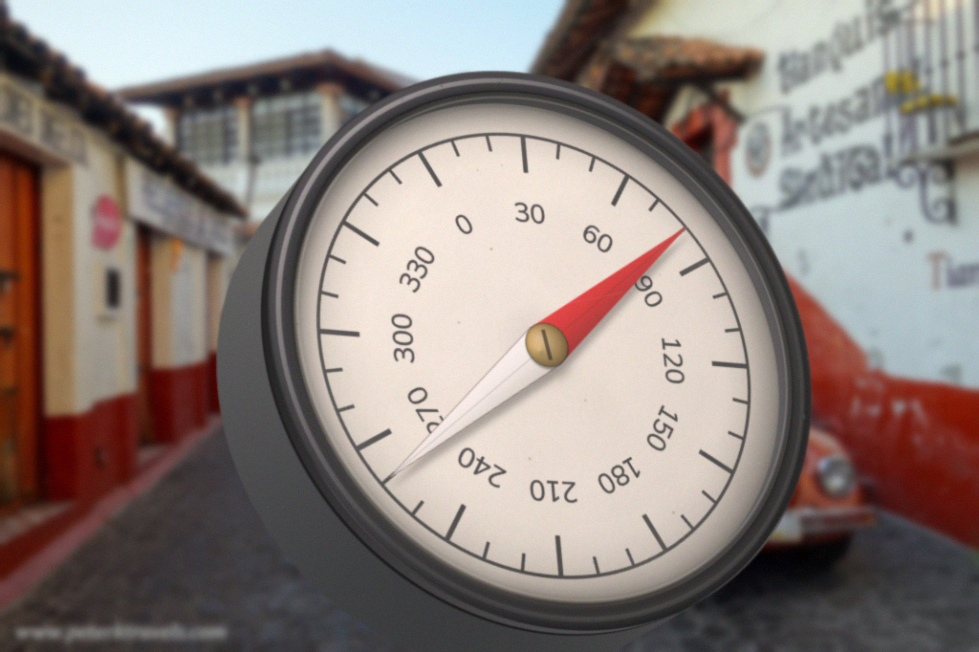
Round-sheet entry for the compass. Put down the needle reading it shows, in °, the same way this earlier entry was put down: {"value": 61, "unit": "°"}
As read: {"value": 80, "unit": "°"}
